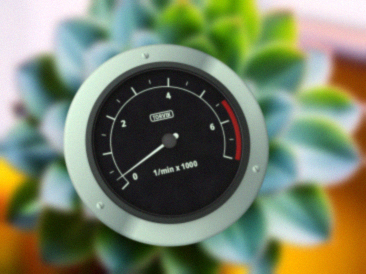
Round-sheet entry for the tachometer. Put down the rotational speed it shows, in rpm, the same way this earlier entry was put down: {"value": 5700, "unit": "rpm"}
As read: {"value": 250, "unit": "rpm"}
